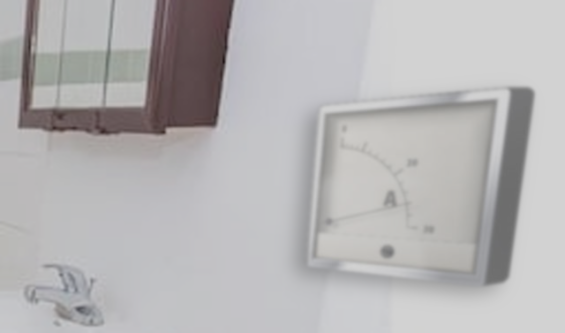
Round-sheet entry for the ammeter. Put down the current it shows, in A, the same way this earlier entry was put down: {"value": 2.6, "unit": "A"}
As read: {"value": 26, "unit": "A"}
